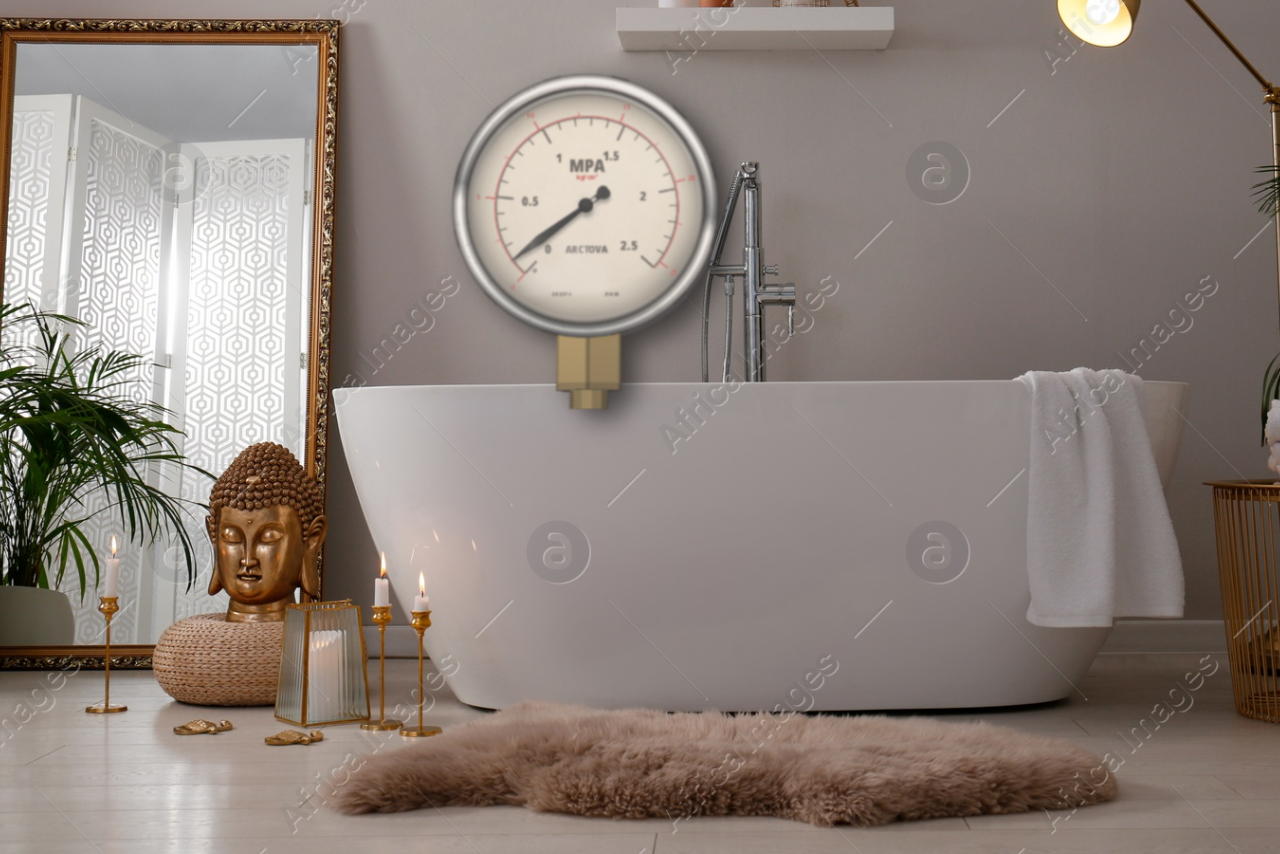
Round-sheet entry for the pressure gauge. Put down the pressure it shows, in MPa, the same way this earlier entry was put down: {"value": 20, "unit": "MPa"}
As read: {"value": 0.1, "unit": "MPa"}
